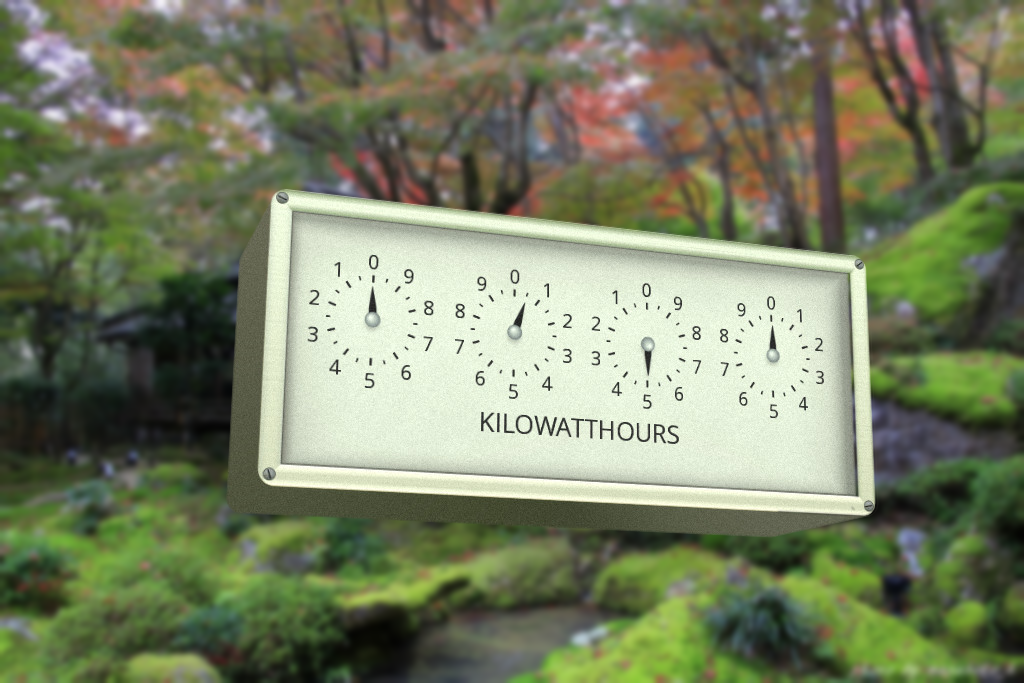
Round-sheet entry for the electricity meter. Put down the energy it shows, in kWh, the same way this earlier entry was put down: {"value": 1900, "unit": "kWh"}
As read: {"value": 50, "unit": "kWh"}
